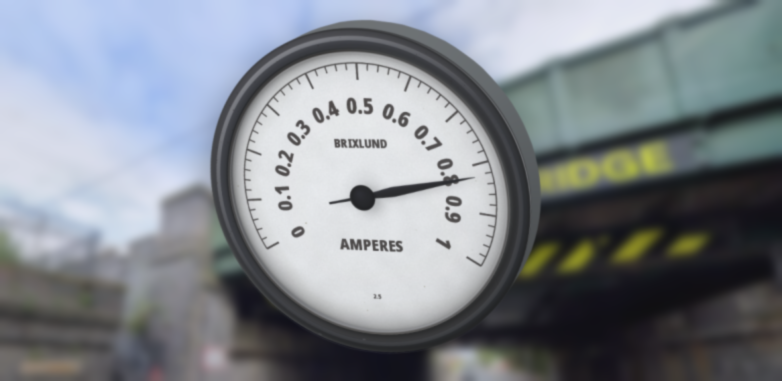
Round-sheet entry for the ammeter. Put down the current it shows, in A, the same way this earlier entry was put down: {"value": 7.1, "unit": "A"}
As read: {"value": 0.82, "unit": "A"}
